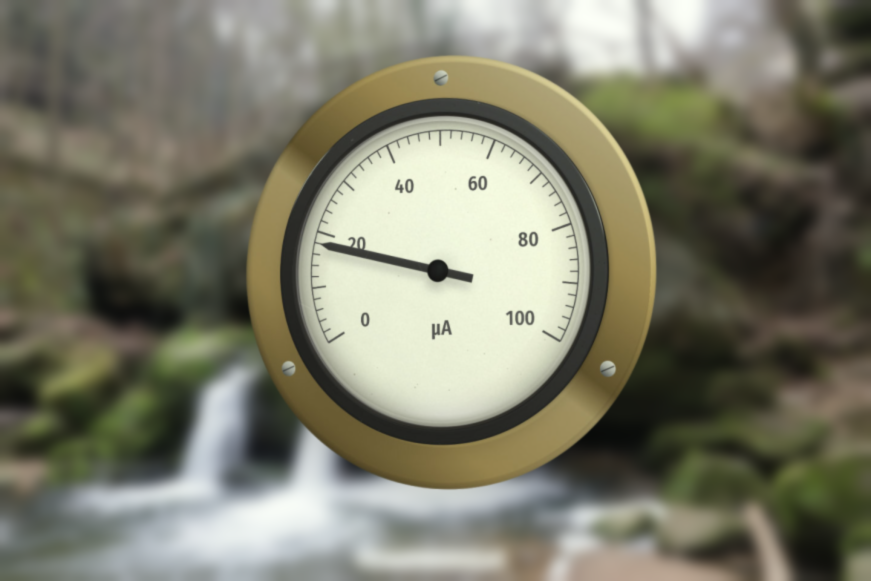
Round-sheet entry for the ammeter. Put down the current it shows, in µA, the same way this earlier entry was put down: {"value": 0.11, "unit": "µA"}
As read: {"value": 18, "unit": "µA"}
